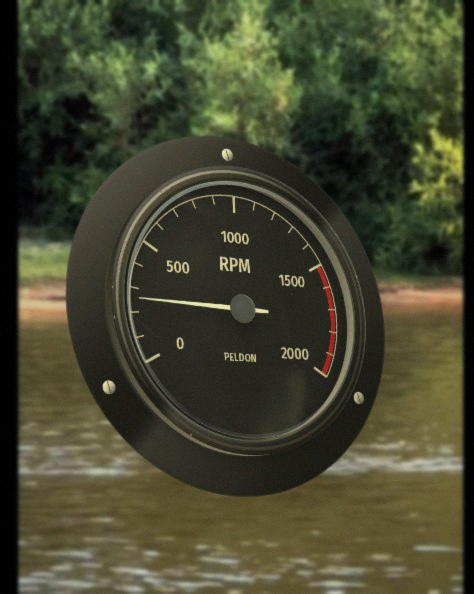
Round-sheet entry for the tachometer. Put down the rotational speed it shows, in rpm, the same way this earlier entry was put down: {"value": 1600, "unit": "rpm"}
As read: {"value": 250, "unit": "rpm"}
